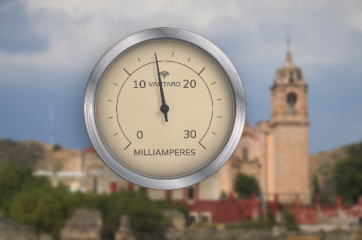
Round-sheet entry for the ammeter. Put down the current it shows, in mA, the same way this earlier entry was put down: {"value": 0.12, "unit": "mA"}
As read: {"value": 14, "unit": "mA"}
